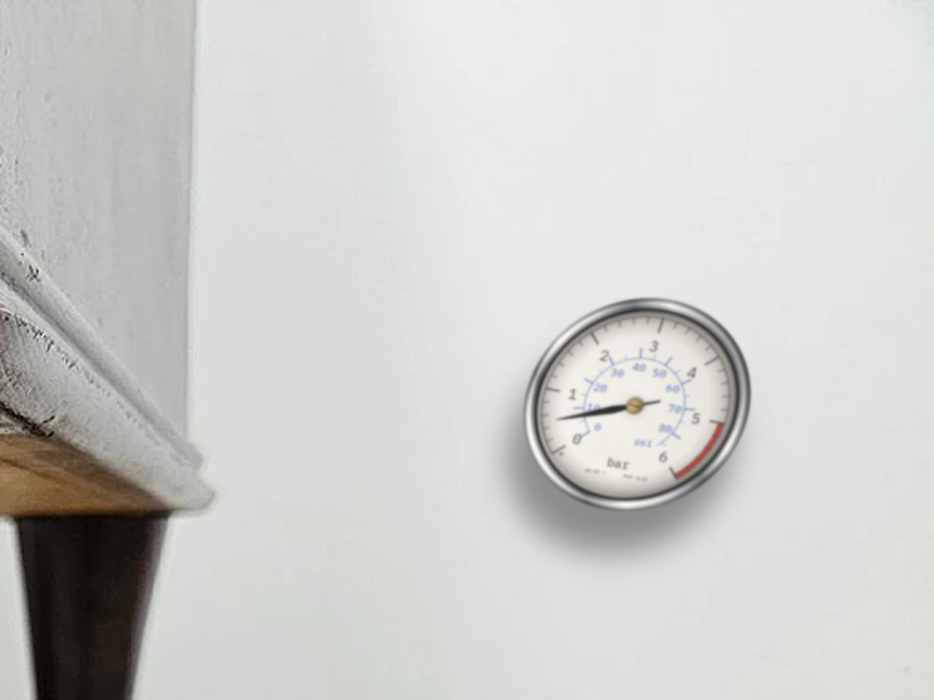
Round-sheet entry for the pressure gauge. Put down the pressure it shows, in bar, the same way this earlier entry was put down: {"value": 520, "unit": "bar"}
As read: {"value": 0.5, "unit": "bar"}
